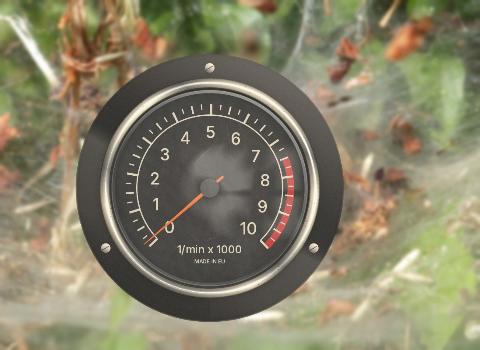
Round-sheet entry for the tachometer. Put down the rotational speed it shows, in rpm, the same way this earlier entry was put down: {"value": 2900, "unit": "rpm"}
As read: {"value": 125, "unit": "rpm"}
